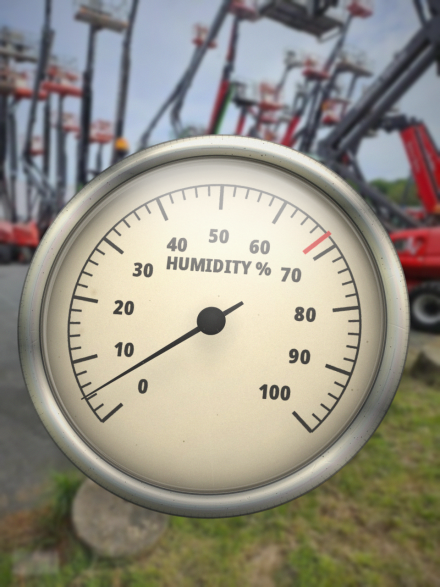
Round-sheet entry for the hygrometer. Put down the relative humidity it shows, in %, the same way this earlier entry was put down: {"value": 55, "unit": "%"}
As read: {"value": 4, "unit": "%"}
